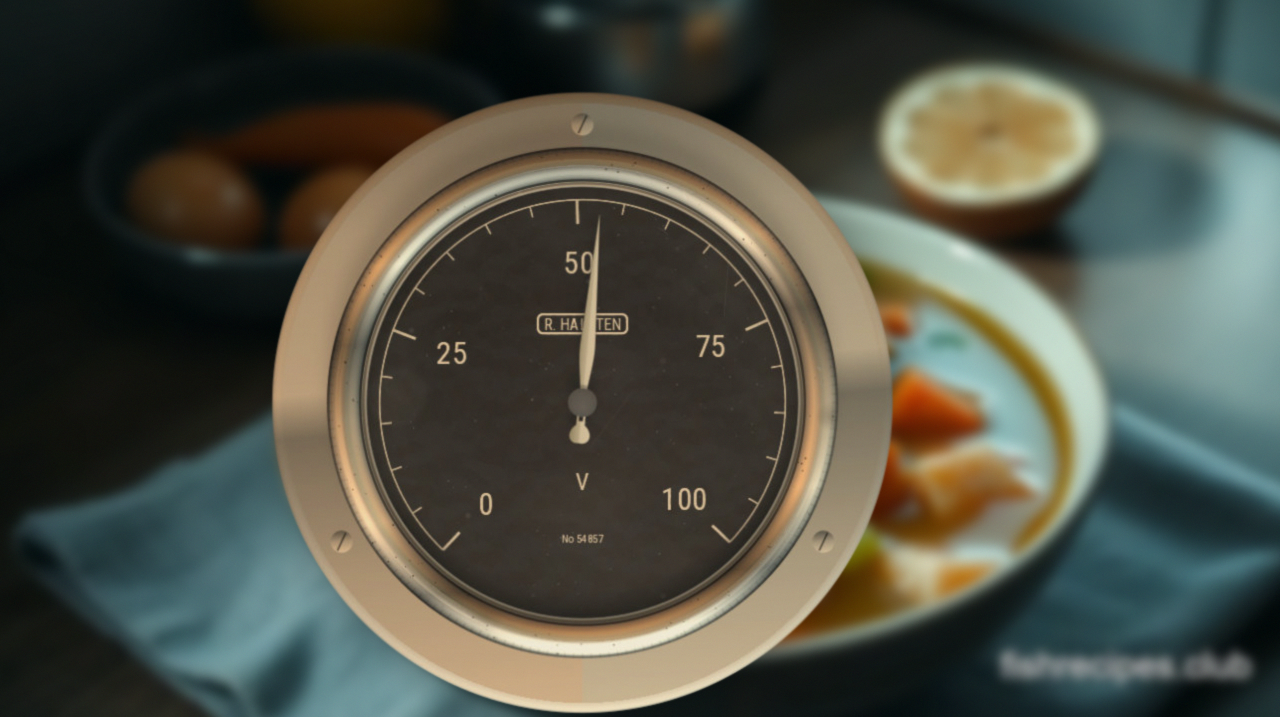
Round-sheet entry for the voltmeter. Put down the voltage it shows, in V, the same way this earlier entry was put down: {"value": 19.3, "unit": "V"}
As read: {"value": 52.5, "unit": "V"}
